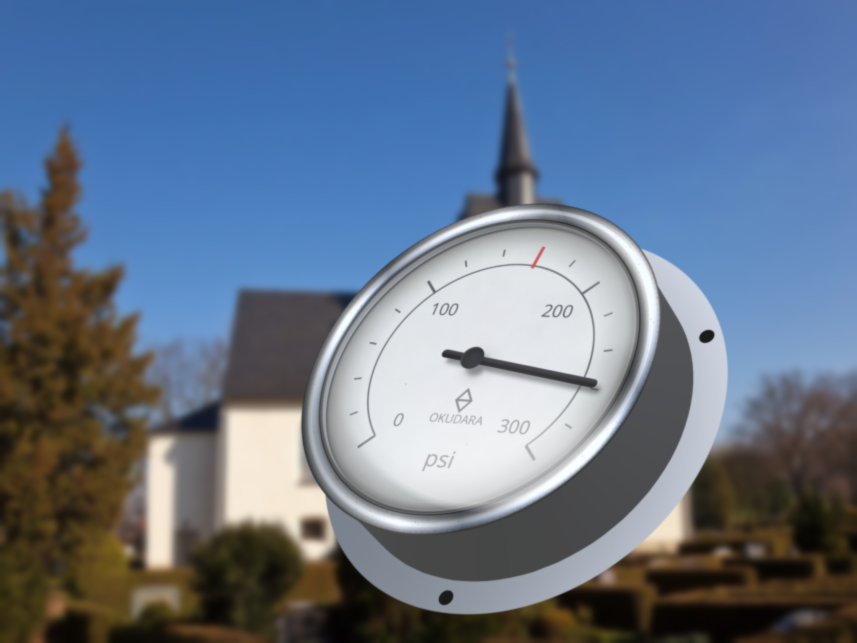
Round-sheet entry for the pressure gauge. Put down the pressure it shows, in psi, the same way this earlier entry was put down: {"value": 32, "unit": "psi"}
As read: {"value": 260, "unit": "psi"}
